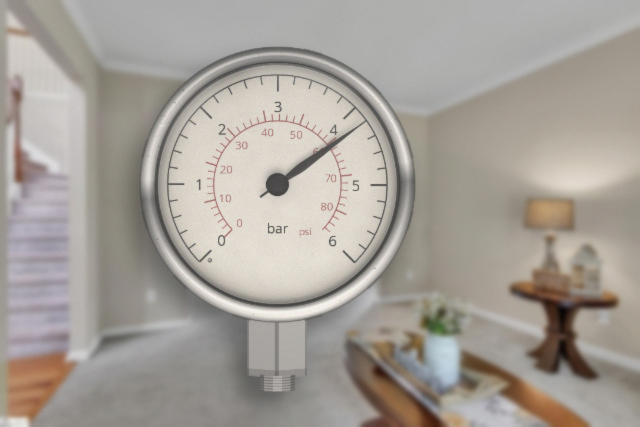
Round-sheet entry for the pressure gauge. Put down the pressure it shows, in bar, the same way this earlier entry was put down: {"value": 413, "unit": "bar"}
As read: {"value": 4.2, "unit": "bar"}
